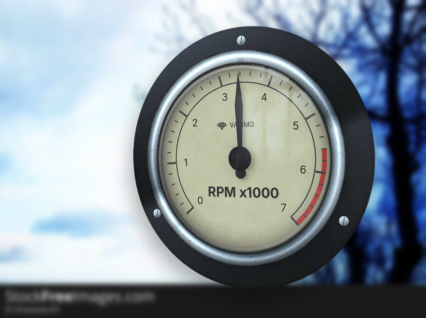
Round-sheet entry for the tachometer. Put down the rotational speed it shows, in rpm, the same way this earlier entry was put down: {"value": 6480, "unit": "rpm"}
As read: {"value": 3400, "unit": "rpm"}
